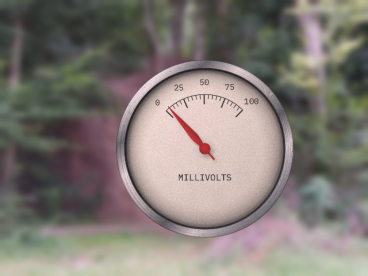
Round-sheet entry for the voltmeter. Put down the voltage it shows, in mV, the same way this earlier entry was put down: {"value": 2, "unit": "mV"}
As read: {"value": 5, "unit": "mV"}
